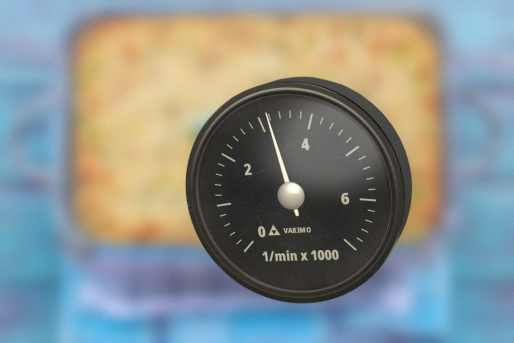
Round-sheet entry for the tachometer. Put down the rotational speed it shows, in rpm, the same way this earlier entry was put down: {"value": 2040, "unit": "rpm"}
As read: {"value": 3200, "unit": "rpm"}
